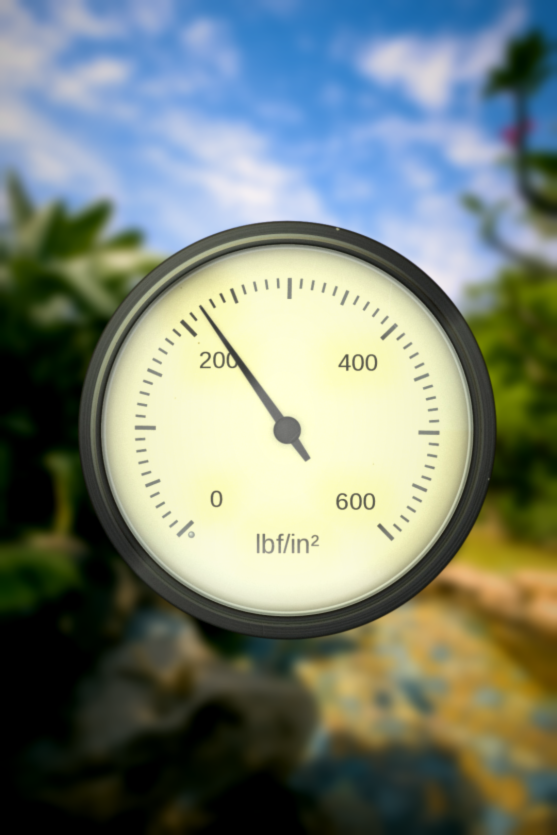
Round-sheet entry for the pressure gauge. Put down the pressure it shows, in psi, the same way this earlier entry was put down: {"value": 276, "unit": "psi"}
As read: {"value": 220, "unit": "psi"}
